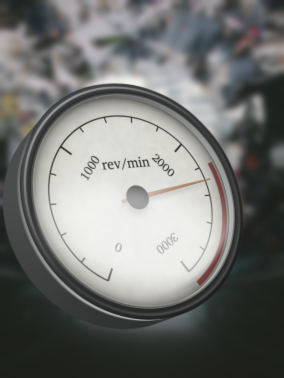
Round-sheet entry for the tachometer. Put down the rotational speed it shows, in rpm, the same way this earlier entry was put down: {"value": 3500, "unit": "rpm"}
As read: {"value": 2300, "unit": "rpm"}
